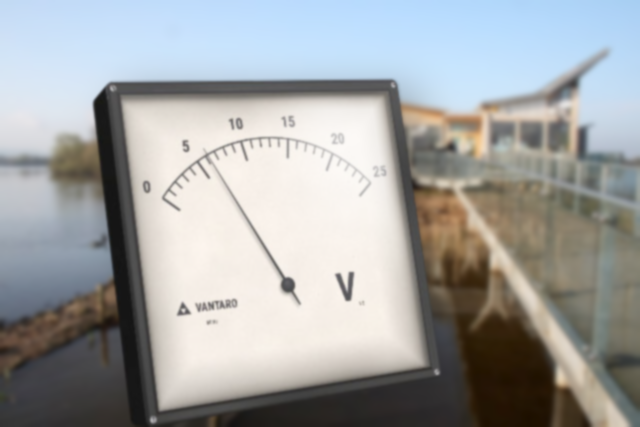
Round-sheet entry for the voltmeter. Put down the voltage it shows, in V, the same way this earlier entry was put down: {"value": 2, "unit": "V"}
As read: {"value": 6, "unit": "V"}
